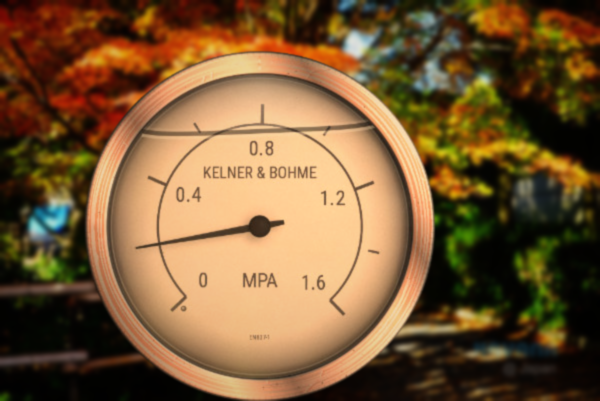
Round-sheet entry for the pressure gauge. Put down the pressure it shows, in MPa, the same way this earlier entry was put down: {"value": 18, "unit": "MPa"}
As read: {"value": 0.2, "unit": "MPa"}
